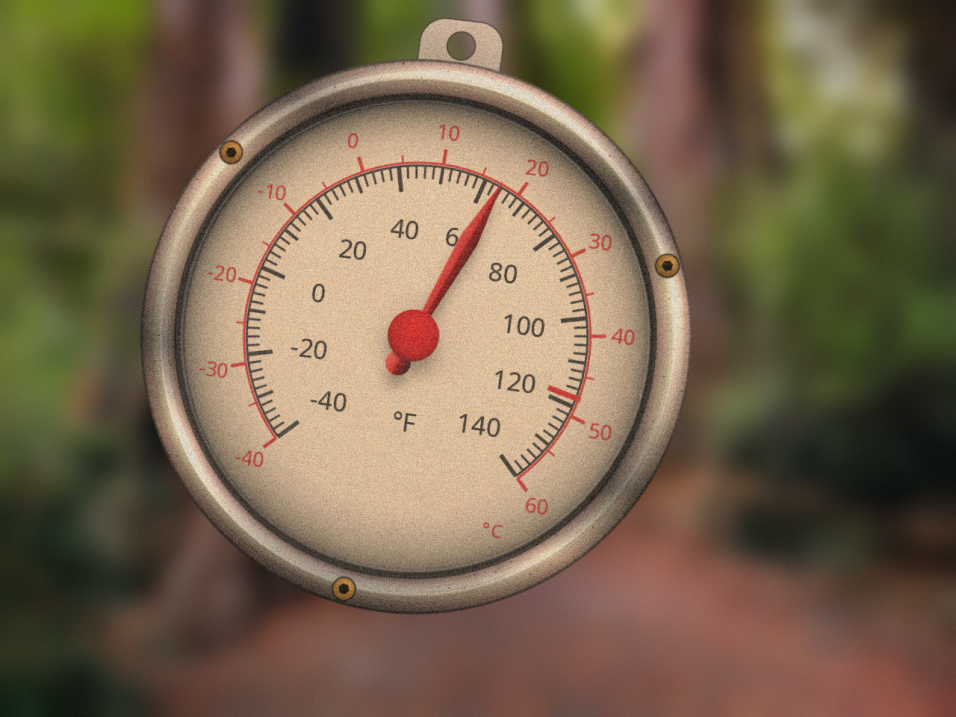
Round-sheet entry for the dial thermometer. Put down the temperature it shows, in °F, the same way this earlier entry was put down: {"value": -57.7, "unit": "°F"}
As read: {"value": 64, "unit": "°F"}
